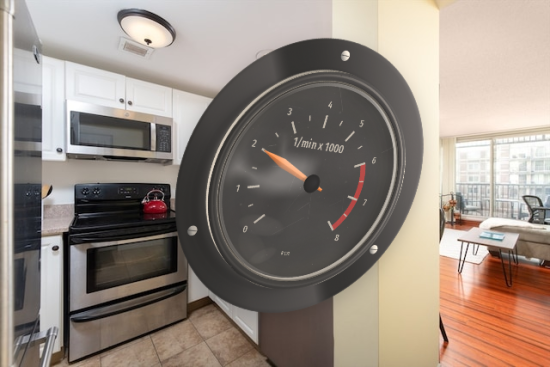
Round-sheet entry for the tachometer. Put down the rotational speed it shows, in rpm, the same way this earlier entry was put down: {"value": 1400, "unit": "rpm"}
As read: {"value": 2000, "unit": "rpm"}
